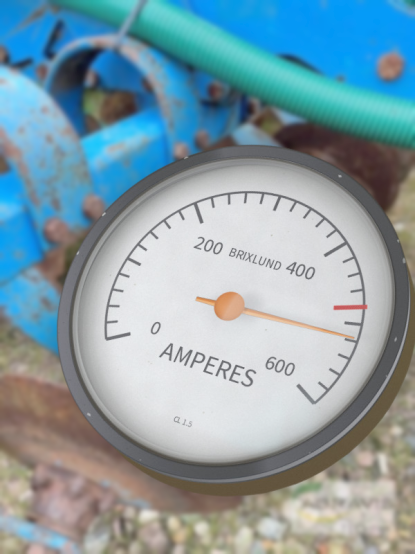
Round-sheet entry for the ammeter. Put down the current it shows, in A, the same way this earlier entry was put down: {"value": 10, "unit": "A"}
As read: {"value": 520, "unit": "A"}
